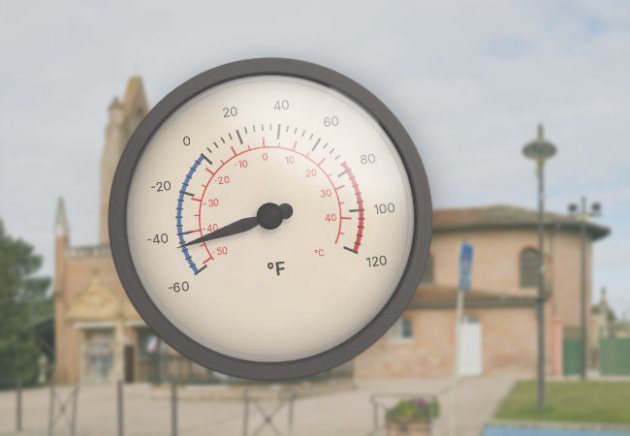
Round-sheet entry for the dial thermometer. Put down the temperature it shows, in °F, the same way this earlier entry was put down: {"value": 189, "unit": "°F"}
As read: {"value": -46, "unit": "°F"}
